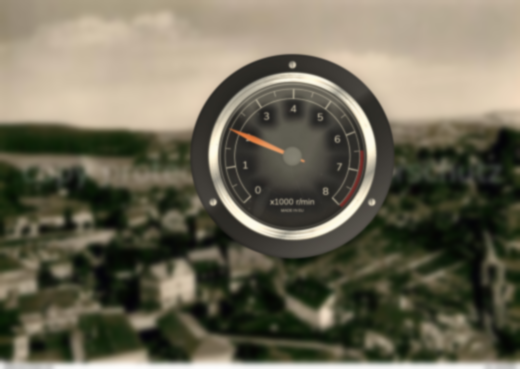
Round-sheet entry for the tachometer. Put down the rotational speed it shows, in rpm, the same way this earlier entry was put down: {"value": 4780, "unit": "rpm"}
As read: {"value": 2000, "unit": "rpm"}
